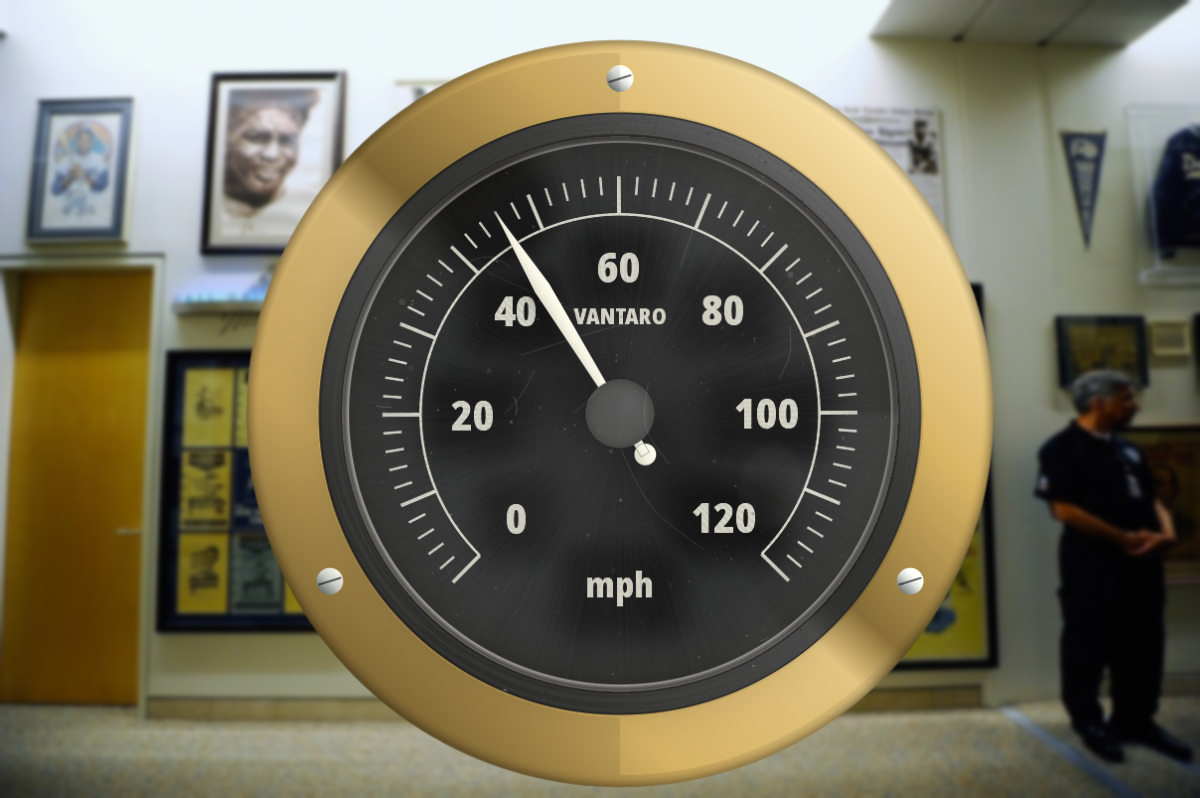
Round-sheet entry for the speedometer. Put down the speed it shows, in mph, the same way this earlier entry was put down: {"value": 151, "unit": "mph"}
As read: {"value": 46, "unit": "mph"}
